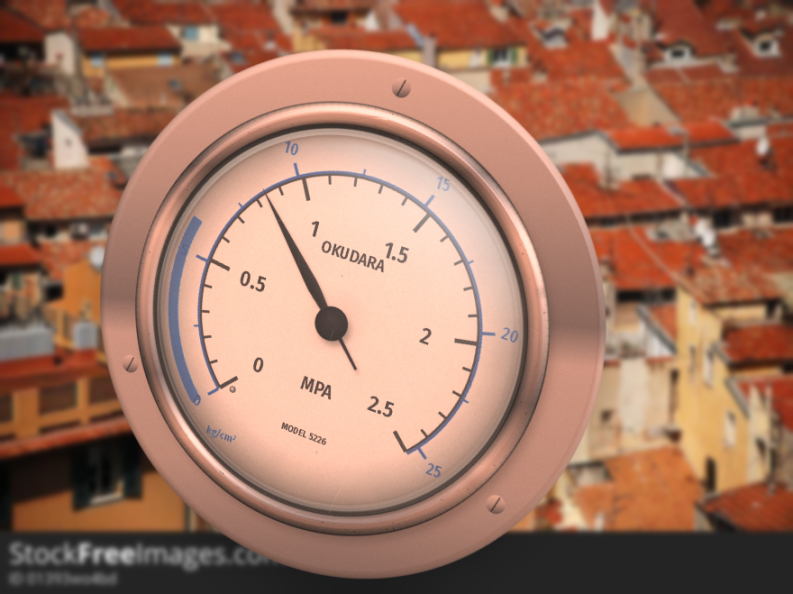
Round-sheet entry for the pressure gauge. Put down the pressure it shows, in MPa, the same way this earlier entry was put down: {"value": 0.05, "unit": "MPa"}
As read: {"value": 0.85, "unit": "MPa"}
